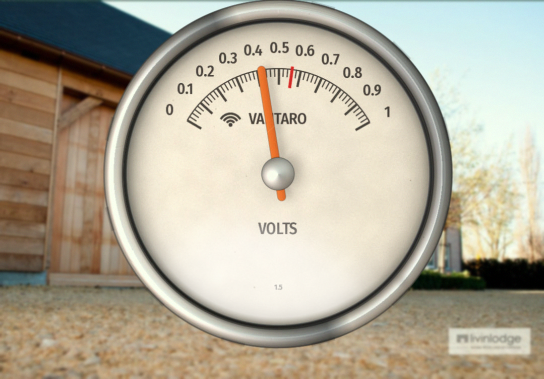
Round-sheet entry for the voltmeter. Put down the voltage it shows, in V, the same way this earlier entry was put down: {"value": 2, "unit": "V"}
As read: {"value": 0.42, "unit": "V"}
